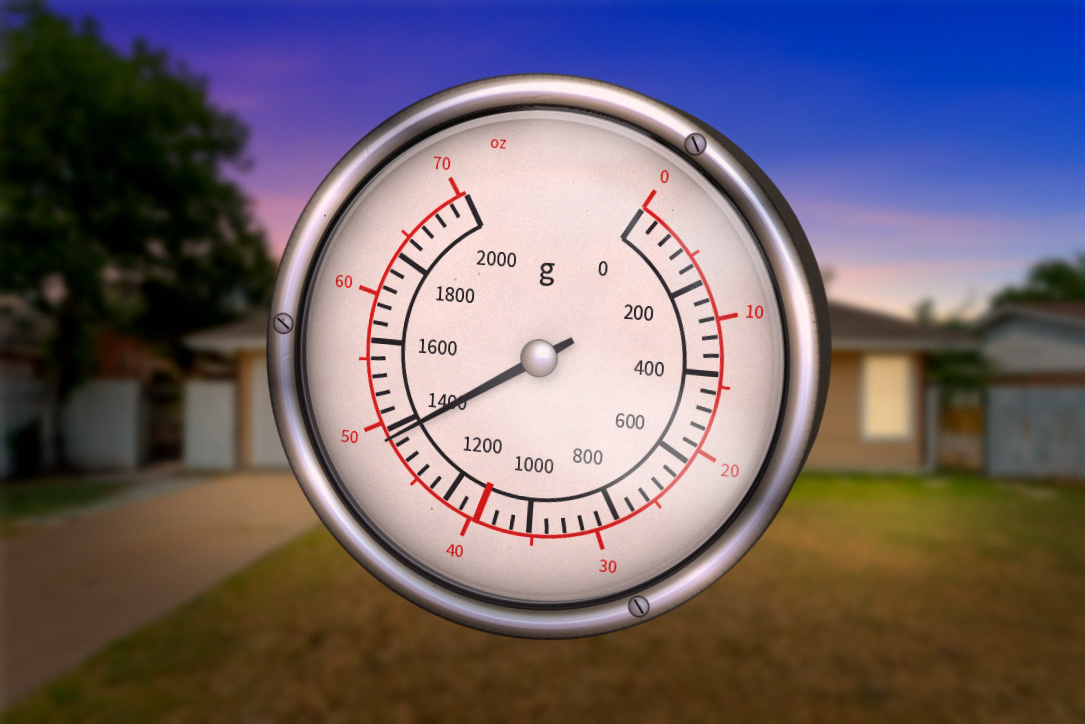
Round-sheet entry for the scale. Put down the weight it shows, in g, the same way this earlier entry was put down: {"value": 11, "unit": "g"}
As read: {"value": 1380, "unit": "g"}
